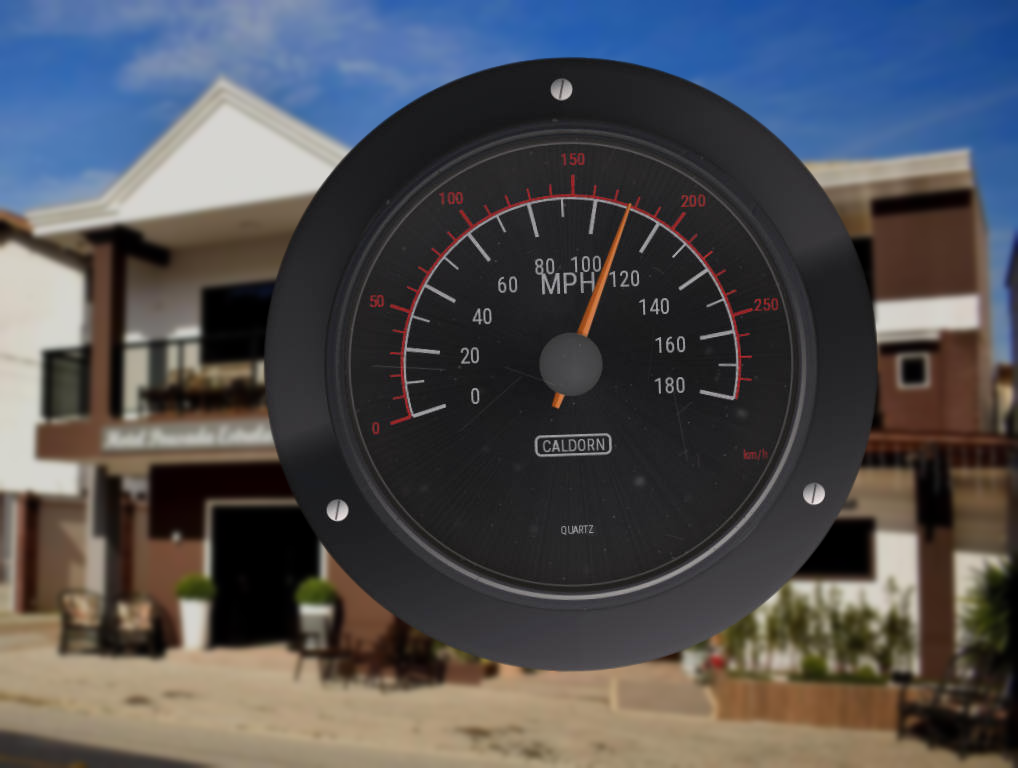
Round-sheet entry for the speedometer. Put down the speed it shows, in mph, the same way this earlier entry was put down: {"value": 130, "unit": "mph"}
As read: {"value": 110, "unit": "mph"}
